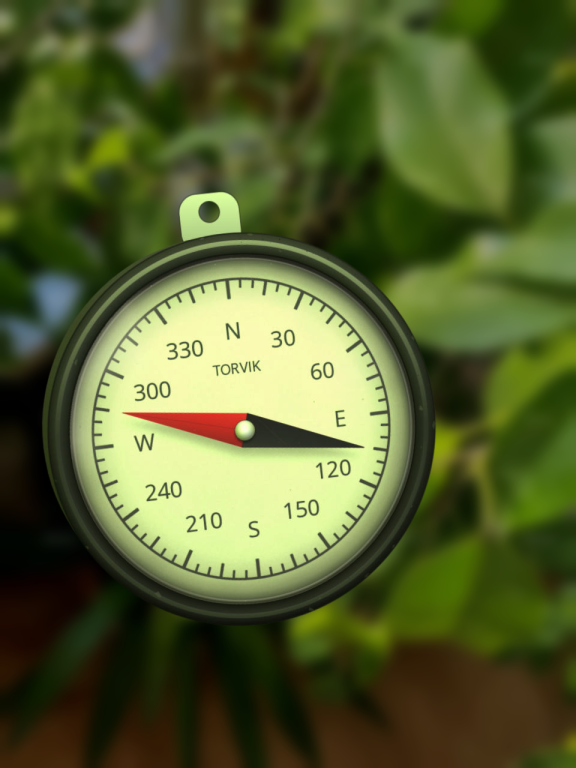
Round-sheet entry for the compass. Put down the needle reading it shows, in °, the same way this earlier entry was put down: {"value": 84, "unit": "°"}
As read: {"value": 285, "unit": "°"}
